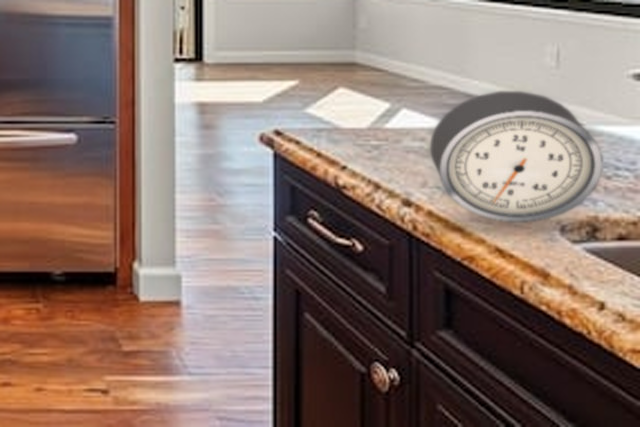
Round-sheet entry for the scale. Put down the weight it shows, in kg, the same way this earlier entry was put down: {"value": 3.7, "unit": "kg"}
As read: {"value": 0.25, "unit": "kg"}
